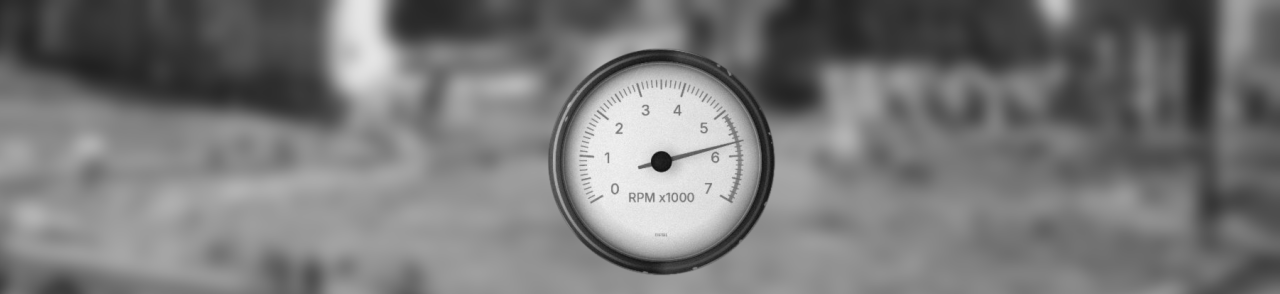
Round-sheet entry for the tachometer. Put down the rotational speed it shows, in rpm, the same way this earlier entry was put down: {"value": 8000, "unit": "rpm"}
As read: {"value": 5700, "unit": "rpm"}
